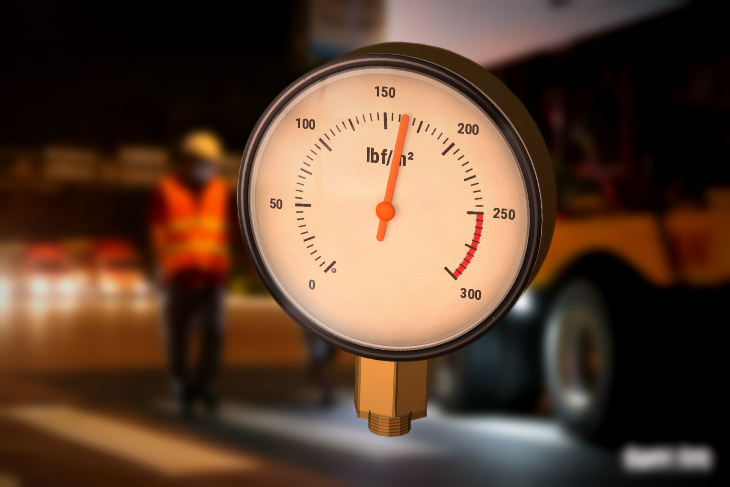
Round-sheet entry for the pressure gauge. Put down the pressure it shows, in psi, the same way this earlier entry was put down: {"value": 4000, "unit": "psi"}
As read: {"value": 165, "unit": "psi"}
